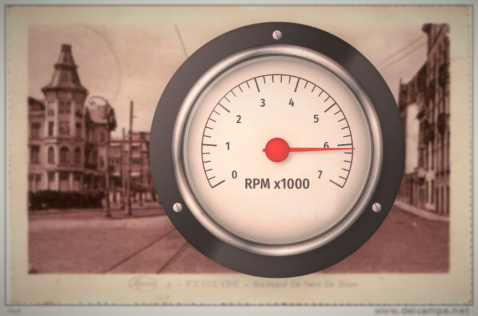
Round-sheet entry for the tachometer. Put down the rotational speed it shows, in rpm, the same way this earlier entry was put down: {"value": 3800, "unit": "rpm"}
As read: {"value": 6100, "unit": "rpm"}
